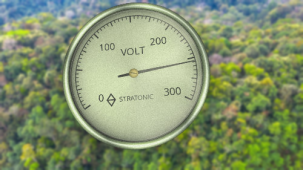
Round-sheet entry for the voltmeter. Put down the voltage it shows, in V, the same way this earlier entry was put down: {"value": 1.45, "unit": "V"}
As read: {"value": 255, "unit": "V"}
